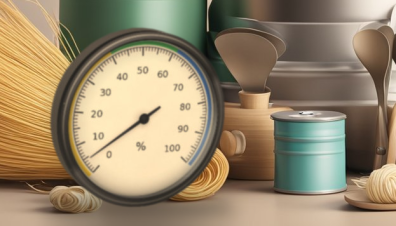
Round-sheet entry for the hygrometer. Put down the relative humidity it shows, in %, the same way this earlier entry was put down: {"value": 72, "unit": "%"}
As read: {"value": 5, "unit": "%"}
